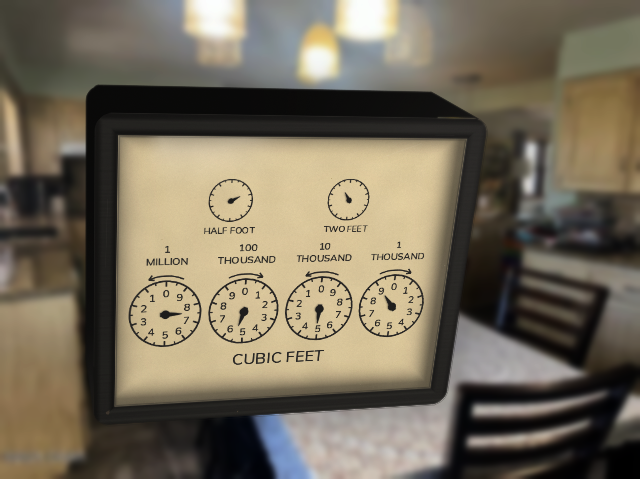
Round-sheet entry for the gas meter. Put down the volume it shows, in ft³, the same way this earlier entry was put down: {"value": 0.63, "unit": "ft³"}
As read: {"value": 754900, "unit": "ft³"}
